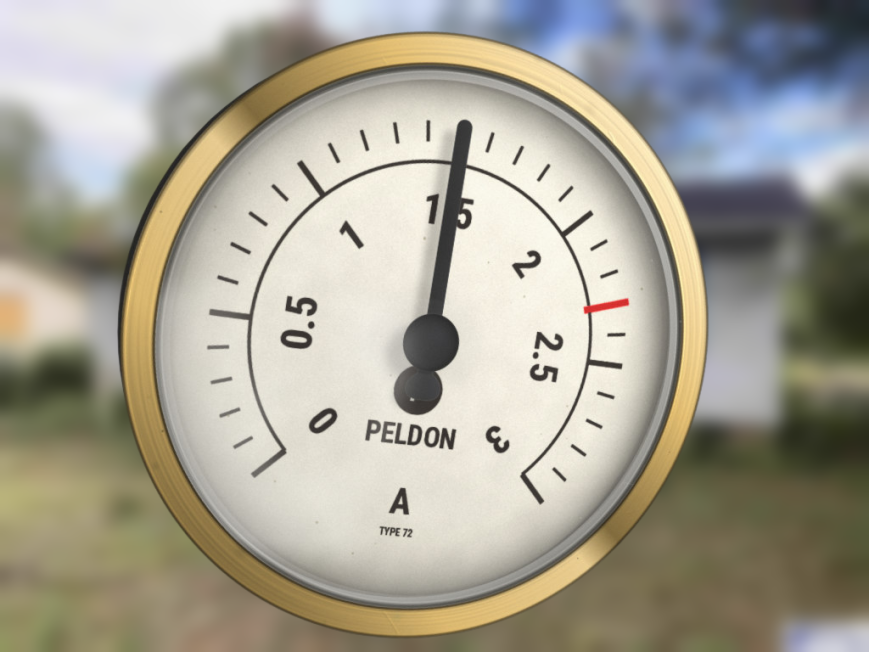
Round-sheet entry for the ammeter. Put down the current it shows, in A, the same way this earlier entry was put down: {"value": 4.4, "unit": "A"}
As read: {"value": 1.5, "unit": "A"}
